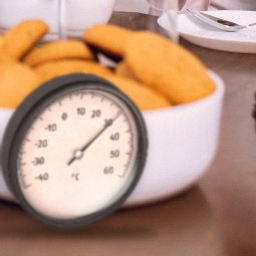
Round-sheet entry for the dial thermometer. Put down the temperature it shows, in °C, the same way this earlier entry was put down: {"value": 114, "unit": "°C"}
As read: {"value": 30, "unit": "°C"}
